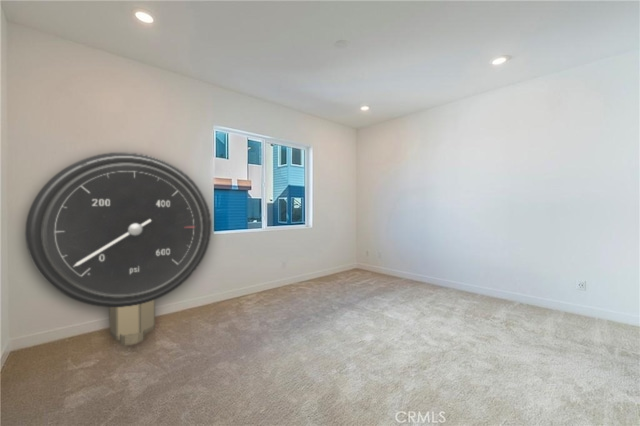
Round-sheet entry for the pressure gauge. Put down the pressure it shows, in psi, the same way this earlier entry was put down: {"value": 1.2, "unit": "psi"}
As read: {"value": 25, "unit": "psi"}
